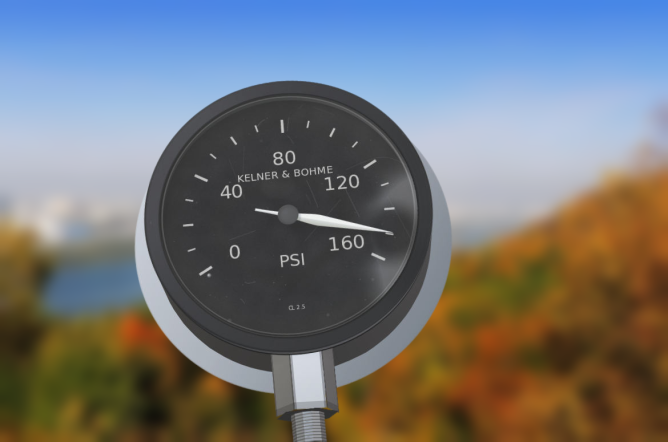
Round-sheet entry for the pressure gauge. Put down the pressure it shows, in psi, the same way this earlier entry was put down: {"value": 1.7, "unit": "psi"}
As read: {"value": 150, "unit": "psi"}
